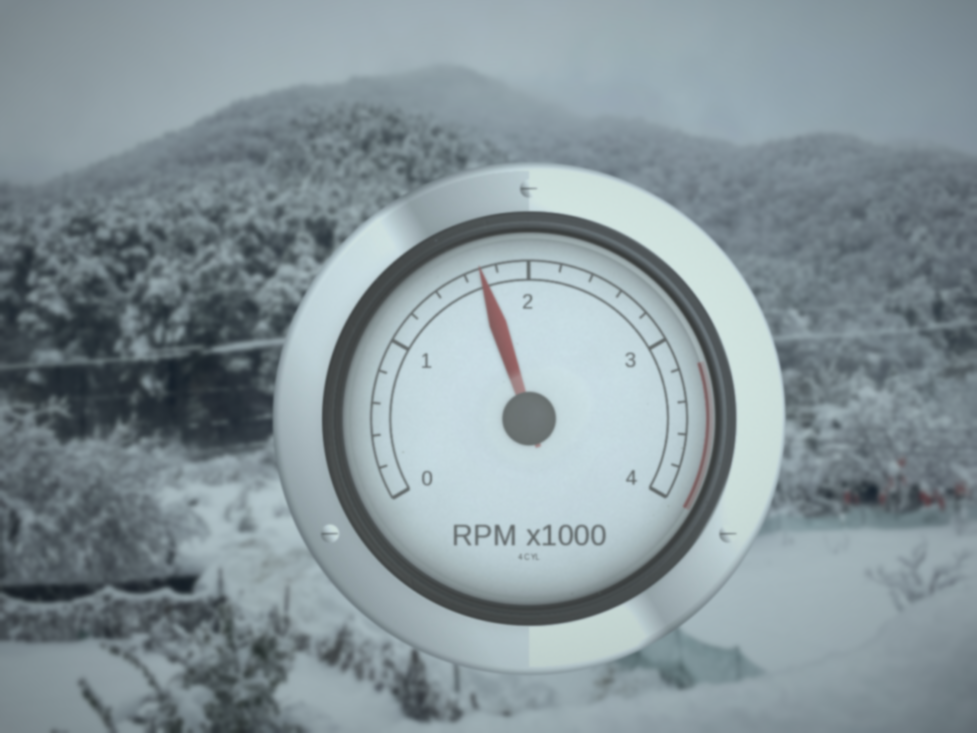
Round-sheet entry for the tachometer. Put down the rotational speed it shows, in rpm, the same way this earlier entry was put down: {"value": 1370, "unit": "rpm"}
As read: {"value": 1700, "unit": "rpm"}
